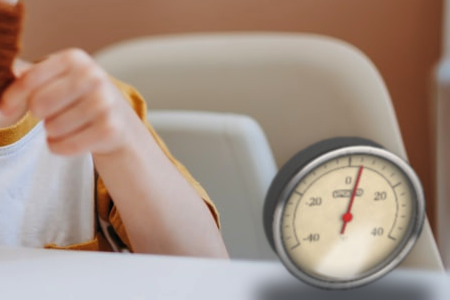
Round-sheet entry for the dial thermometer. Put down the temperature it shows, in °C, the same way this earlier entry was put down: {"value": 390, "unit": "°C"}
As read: {"value": 4, "unit": "°C"}
